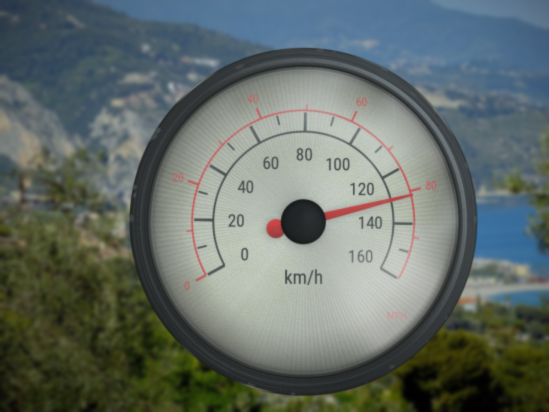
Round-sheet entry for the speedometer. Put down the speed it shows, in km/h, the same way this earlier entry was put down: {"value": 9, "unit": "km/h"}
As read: {"value": 130, "unit": "km/h"}
